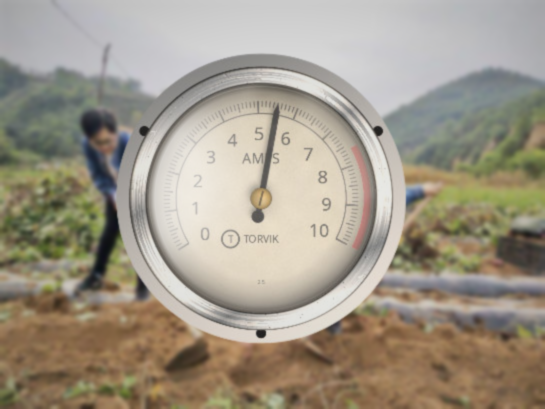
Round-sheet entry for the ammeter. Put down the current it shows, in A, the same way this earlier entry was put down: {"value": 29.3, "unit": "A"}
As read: {"value": 5.5, "unit": "A"}
